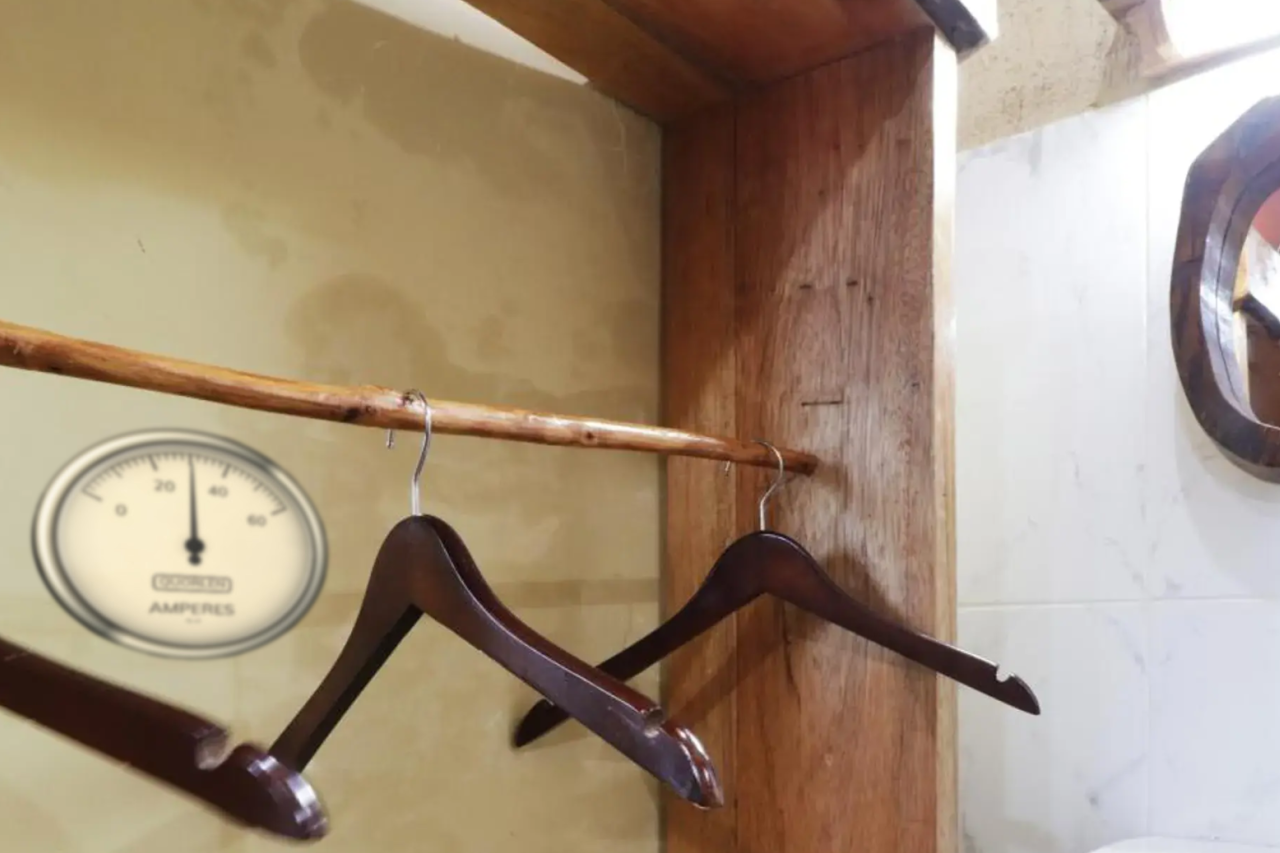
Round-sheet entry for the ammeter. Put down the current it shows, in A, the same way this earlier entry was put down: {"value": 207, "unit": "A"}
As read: {"value": 30, "unit": "A"}
